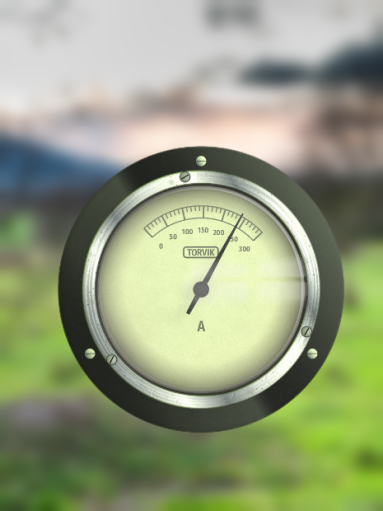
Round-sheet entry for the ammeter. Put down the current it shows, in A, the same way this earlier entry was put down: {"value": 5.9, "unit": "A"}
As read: {"value": 240, "unit": "A"}
